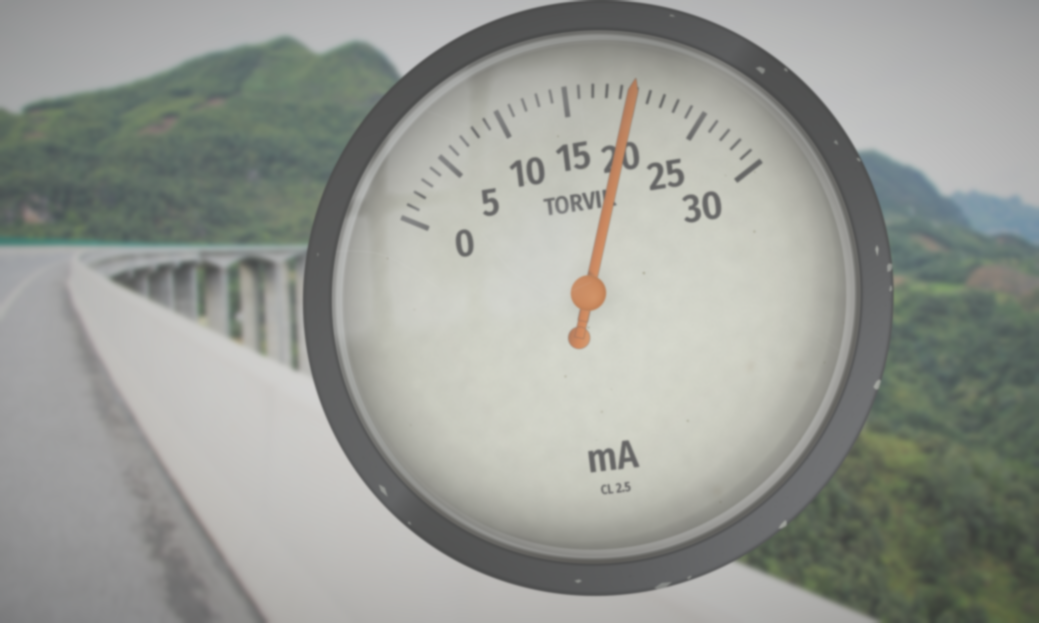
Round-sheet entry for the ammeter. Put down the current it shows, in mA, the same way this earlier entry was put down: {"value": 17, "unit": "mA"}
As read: {"value": 20, "unit": "mA"}
